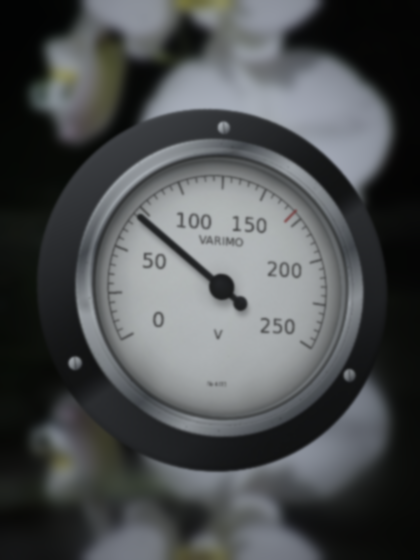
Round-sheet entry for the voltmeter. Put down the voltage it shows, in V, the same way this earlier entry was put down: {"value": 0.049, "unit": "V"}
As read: {"value": 70, "unit": "V"}
